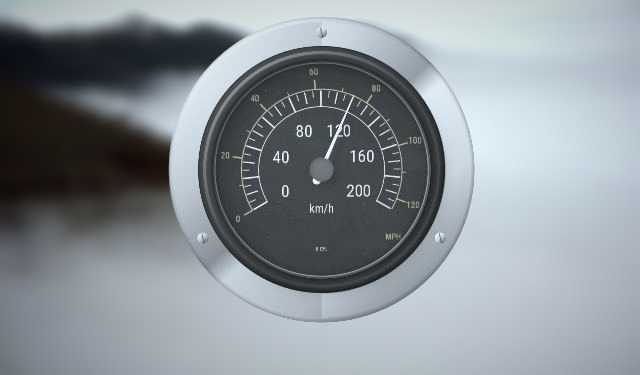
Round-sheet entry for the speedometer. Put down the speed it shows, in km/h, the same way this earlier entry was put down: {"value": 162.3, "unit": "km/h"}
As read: {"value": 120, "unit": "km/h"}
